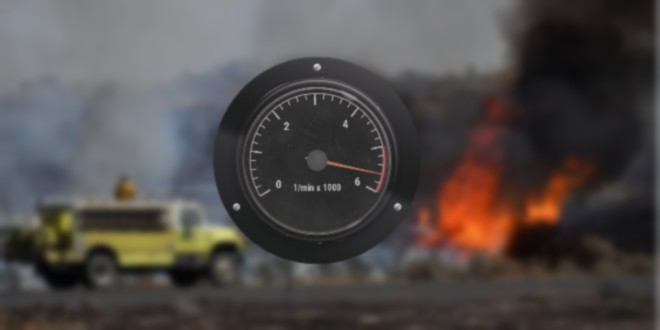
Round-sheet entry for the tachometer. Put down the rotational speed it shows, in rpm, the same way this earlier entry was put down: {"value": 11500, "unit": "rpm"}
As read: {"value": 5600, "unit": "rpm"}
